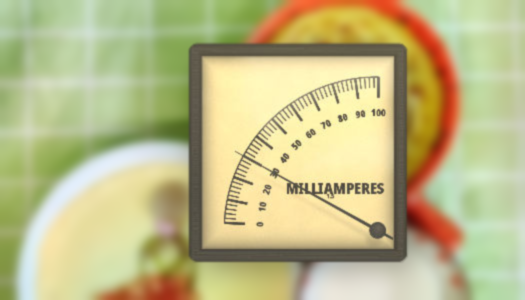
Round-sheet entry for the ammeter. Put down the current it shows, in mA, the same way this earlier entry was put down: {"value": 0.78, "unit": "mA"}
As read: {"value": 30, "unit": "mA"}
